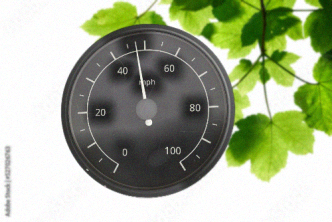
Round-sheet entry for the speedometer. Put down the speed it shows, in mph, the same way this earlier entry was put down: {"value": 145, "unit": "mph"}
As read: {"value": 47.5, "unit": "mph"}
